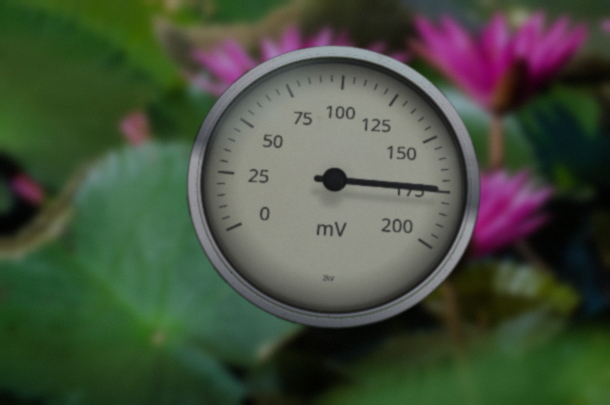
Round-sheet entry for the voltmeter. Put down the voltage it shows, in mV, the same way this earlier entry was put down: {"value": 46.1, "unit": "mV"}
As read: {"value": 175, "unit": "mV"}
